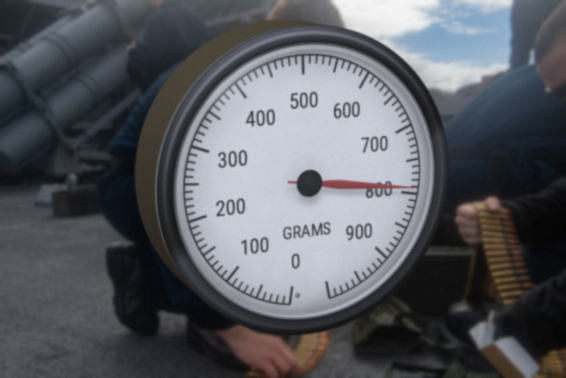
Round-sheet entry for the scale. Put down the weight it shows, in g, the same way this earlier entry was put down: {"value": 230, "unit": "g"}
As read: {"value": 790, "unit": "g"}
